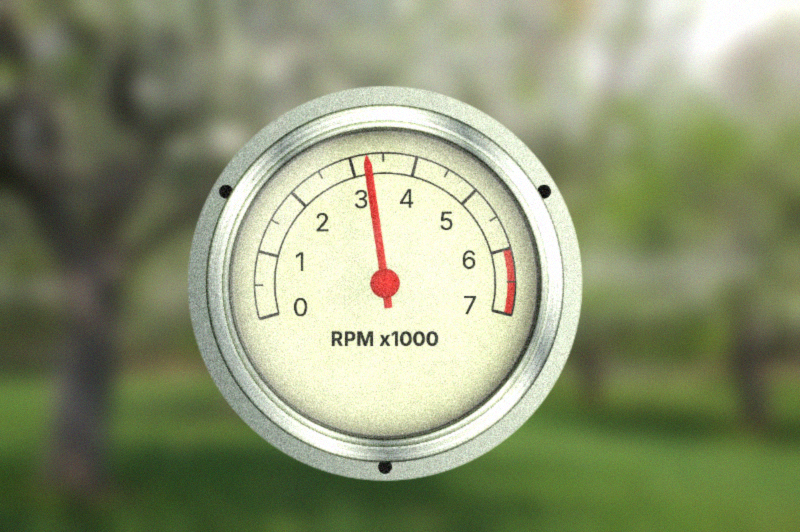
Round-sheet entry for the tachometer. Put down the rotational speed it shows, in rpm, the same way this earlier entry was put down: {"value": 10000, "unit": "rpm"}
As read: {"value": 3250, "unit": "rpm"}
